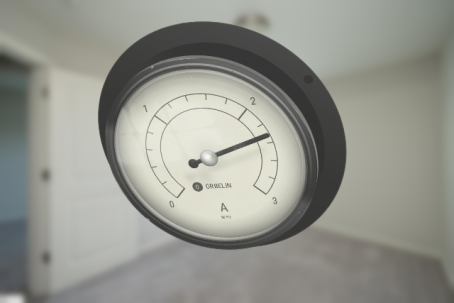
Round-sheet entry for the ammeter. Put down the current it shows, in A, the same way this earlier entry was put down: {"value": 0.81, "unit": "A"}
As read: {"value": 2.3, "unit": "A"}
